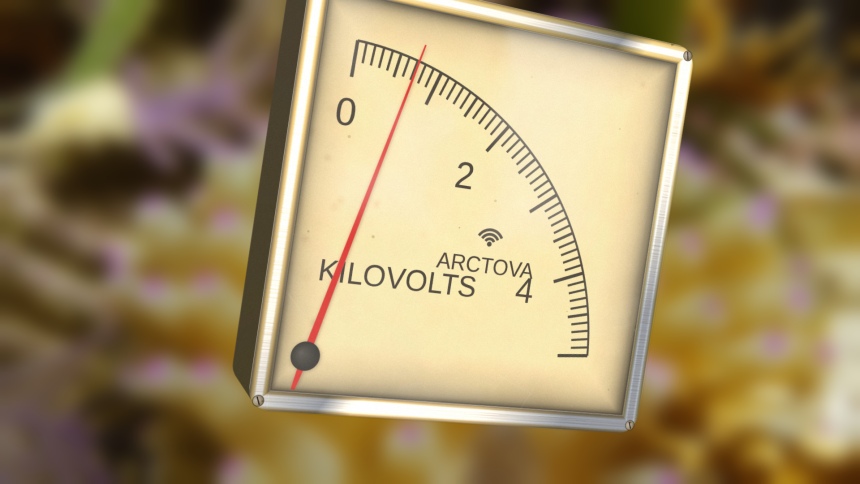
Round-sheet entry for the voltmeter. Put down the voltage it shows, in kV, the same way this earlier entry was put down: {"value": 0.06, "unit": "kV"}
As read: {"value": 0.7, "unit": "kV"}
